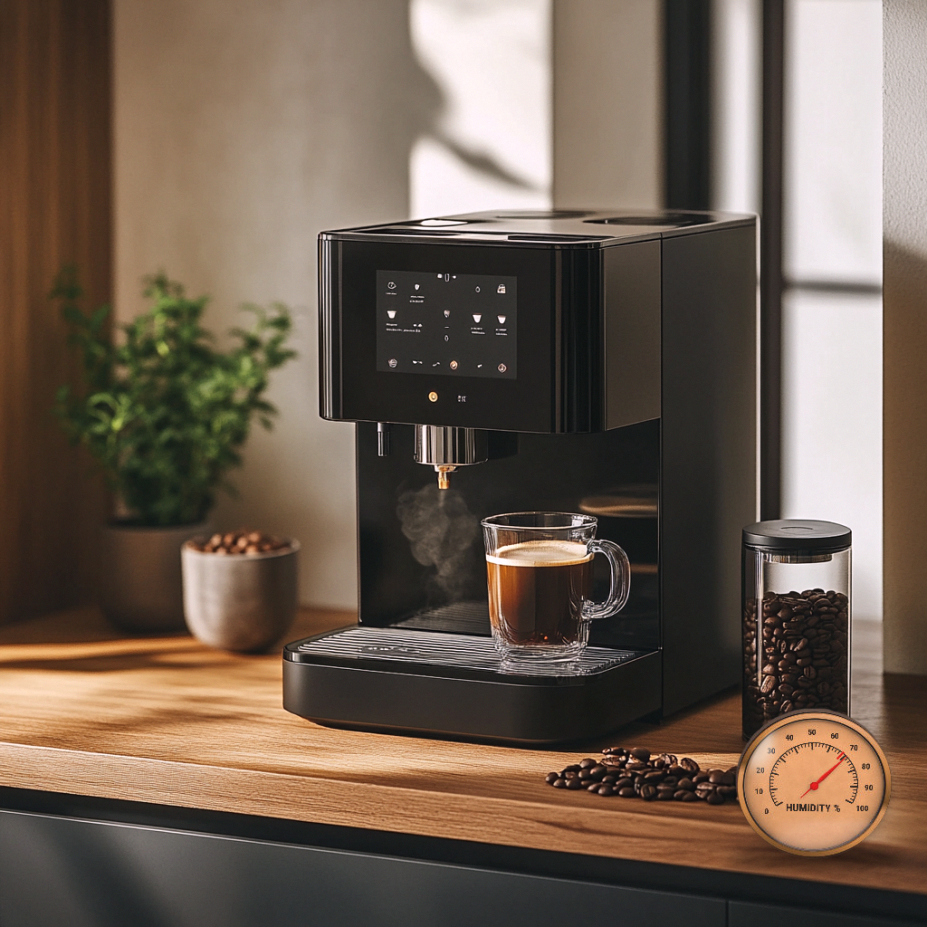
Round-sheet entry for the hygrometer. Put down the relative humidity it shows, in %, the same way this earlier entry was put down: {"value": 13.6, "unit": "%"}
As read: {"value": 70, "unit": "%"}
